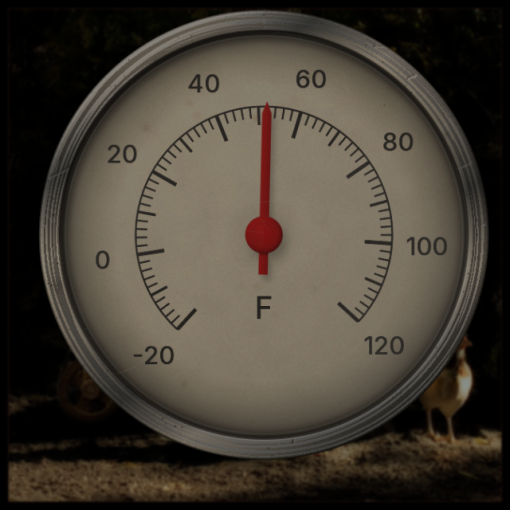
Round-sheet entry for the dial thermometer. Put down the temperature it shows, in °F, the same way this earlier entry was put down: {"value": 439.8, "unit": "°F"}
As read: {"value": 52, "unit": "°F"}
